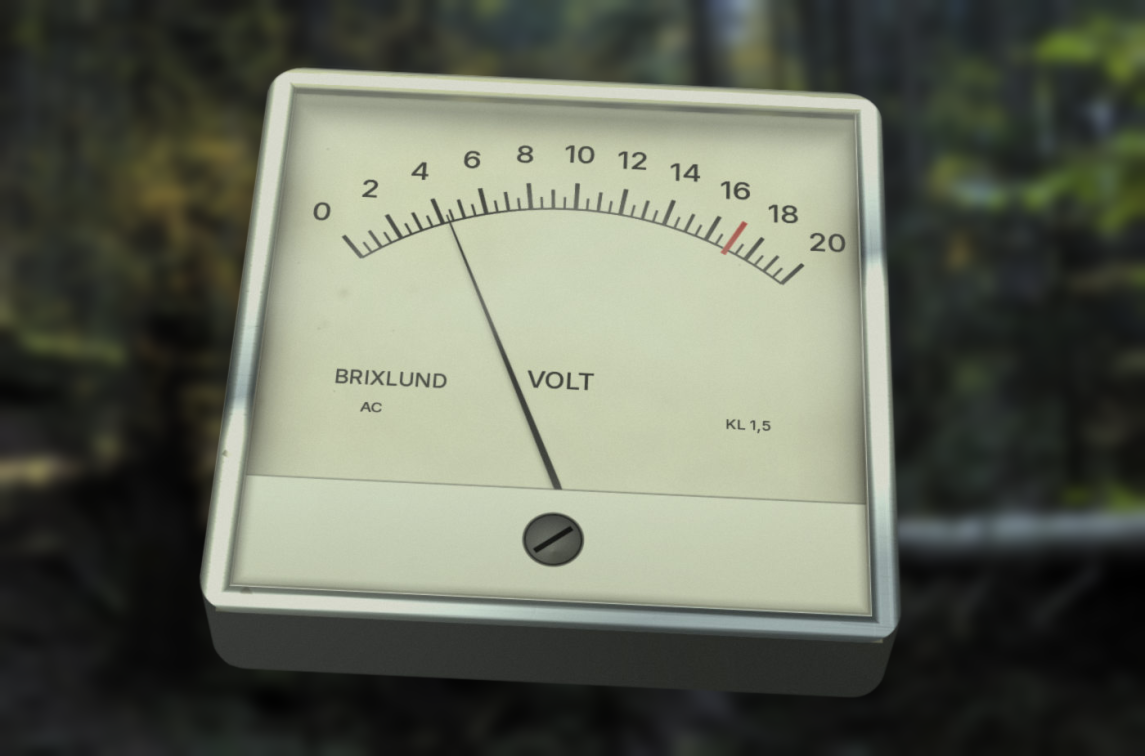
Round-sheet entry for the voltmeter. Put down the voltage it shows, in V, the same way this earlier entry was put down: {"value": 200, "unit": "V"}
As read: {"value": 4.25, "unit": "V"}
